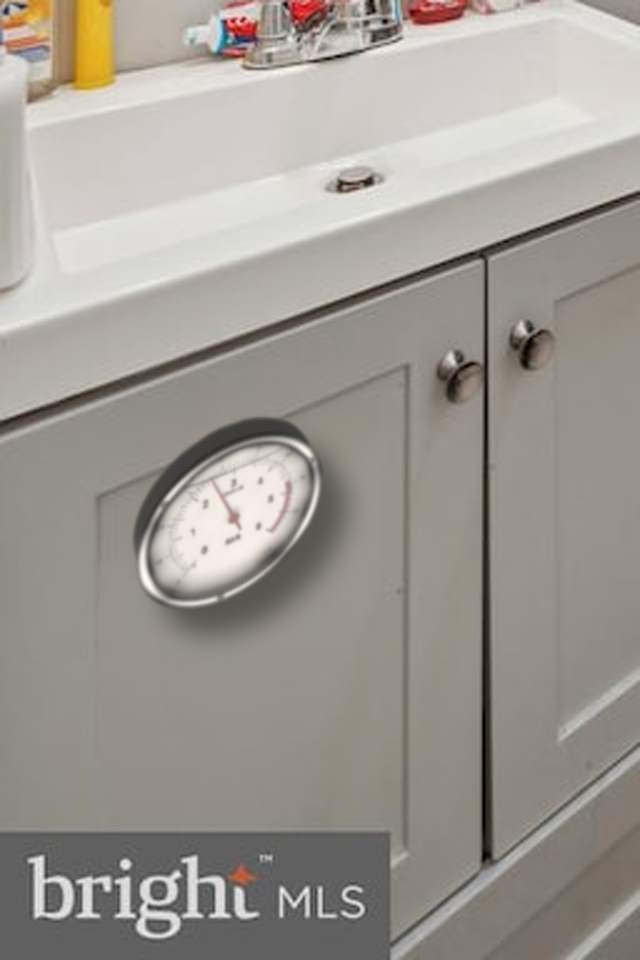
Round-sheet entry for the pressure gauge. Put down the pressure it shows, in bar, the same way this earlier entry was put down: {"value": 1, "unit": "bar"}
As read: {"value": 2.5, "unit": "bar"}
